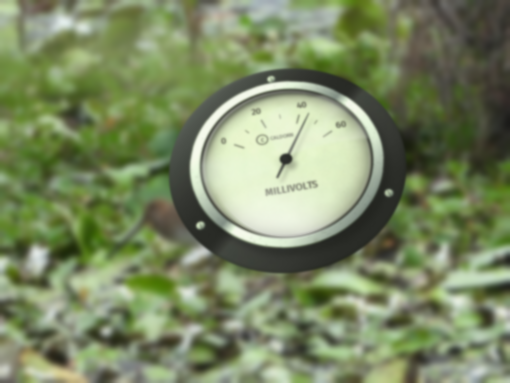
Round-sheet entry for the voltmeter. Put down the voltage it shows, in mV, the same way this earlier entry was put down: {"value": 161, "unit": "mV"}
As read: {"value": 45, "unit": "mV"}
